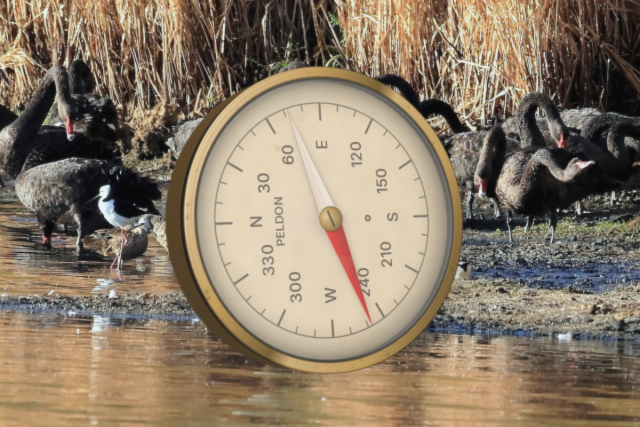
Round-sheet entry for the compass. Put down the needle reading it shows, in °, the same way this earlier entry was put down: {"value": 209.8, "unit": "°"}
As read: {"value": 250, "unit": "°"}
